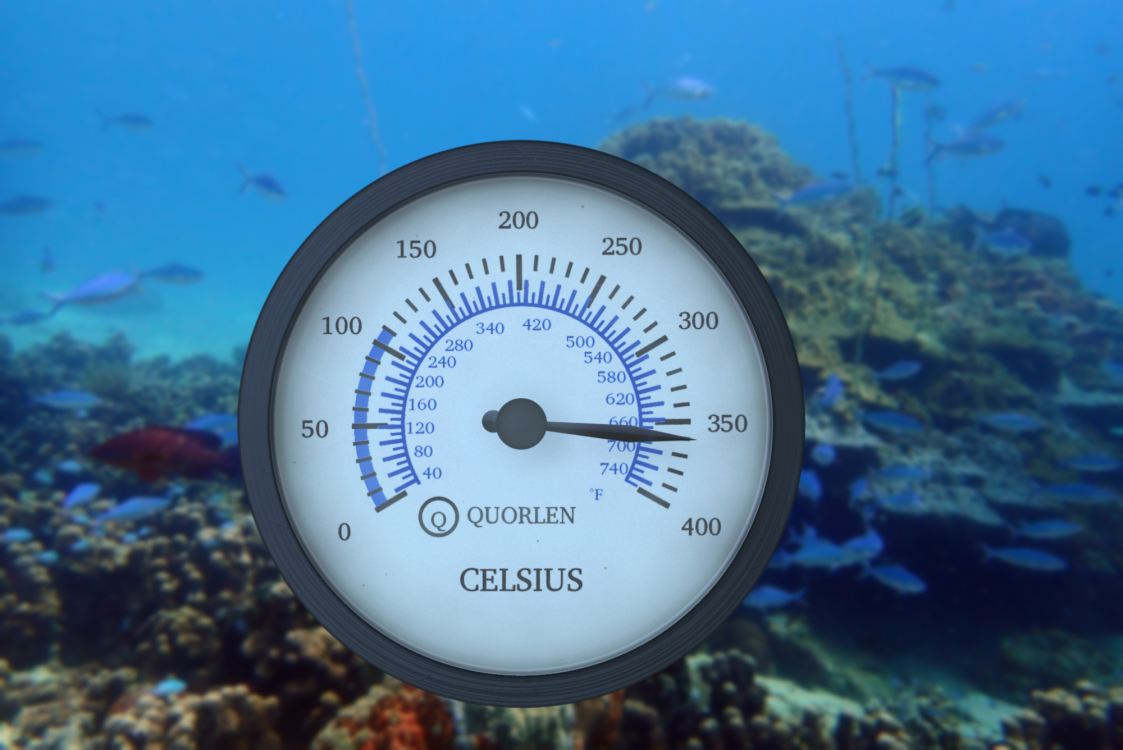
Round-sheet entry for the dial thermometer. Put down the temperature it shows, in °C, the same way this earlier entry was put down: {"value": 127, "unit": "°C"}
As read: {"value": 360, "unit": "°C"}
